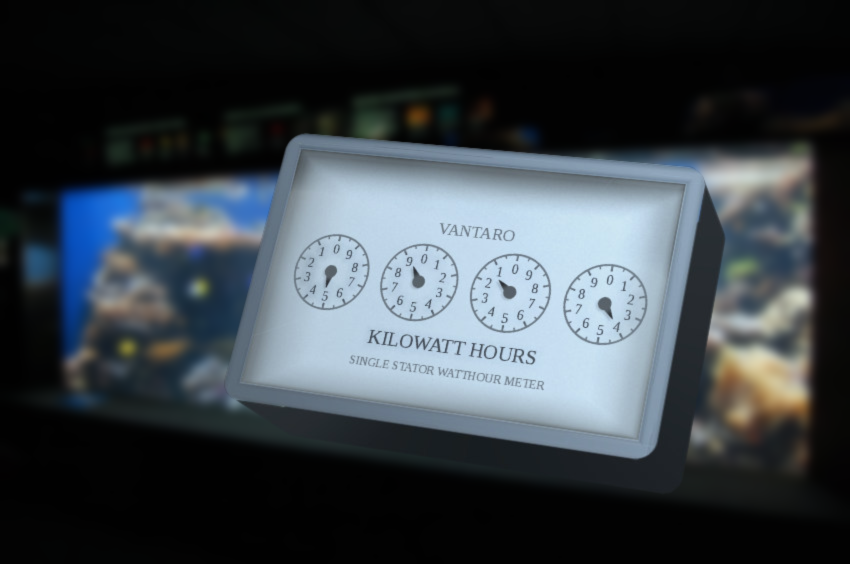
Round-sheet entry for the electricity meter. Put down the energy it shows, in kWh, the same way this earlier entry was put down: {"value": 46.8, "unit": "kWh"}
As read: {"value": 4914, "unit": "kWh"}
